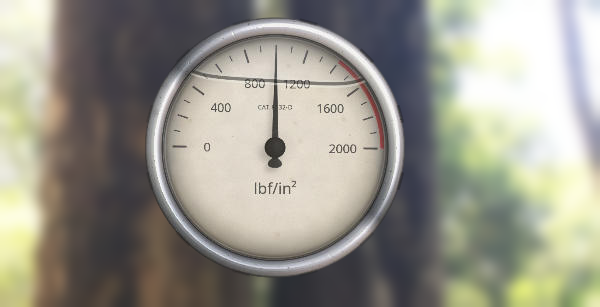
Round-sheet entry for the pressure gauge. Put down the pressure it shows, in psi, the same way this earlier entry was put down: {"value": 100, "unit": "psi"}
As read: {"value": 1000, "unit": "psi"}
